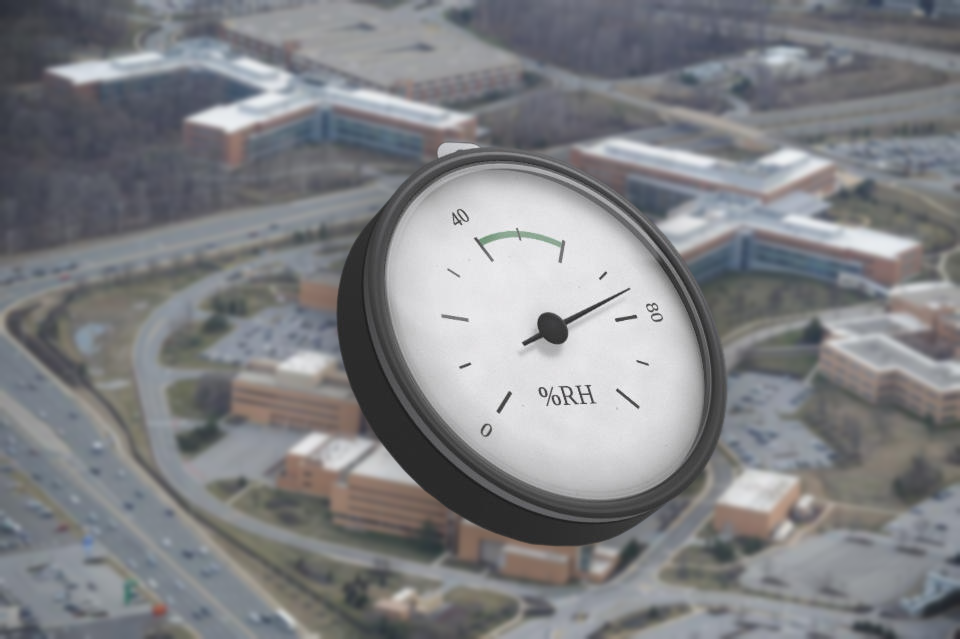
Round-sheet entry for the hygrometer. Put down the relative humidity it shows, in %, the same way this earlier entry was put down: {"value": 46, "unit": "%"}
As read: {"value": 75, "unit": "%"}
